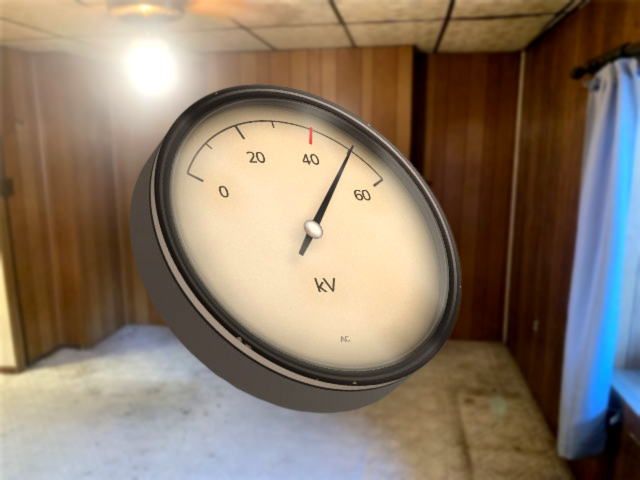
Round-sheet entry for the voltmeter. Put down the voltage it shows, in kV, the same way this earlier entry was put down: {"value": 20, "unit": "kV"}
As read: {"value": 50, "unit": "kV"}
